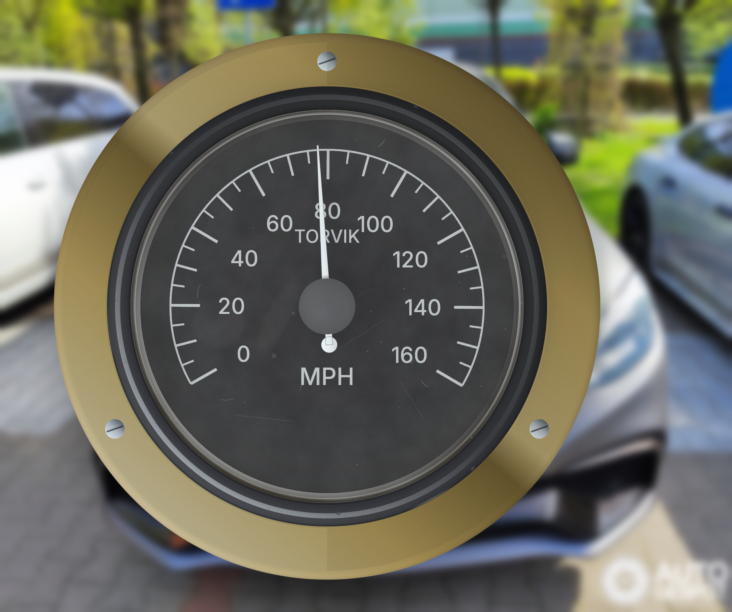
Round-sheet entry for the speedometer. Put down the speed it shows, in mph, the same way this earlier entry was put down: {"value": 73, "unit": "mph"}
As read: {"value": 77.5, "unit": "mph"}
